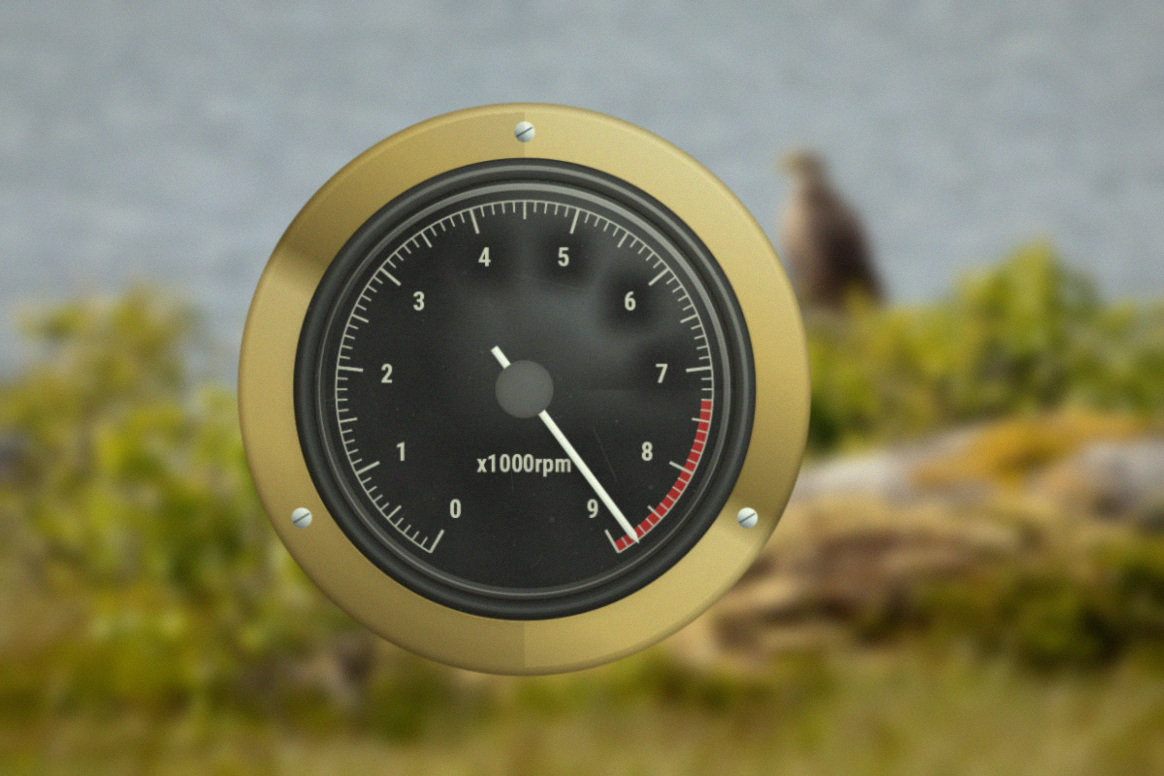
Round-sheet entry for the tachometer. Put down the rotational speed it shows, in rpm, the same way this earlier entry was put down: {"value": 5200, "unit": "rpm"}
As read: {"value": 8800, "unit": "rpm"}
